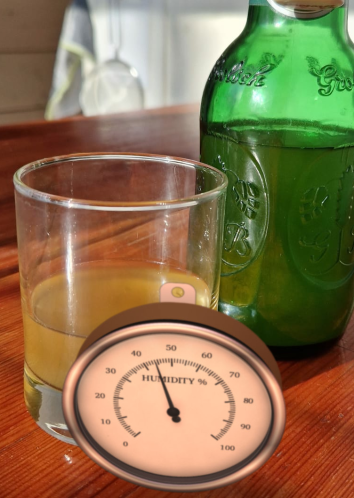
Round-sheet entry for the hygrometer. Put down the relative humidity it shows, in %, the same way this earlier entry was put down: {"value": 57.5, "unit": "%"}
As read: {"value": 45, "unit": "%"}
